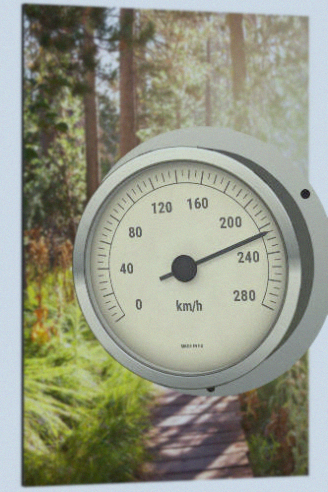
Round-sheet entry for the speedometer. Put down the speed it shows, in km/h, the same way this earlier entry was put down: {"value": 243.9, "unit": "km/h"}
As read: {"value": 225, "unit": "km/h"}
